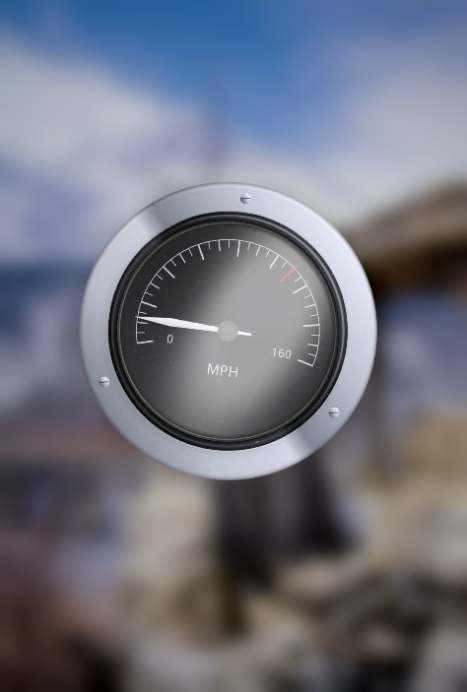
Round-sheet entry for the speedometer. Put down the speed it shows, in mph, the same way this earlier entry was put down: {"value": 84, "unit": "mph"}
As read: {"value": 12.5, "unit": "mph"}
